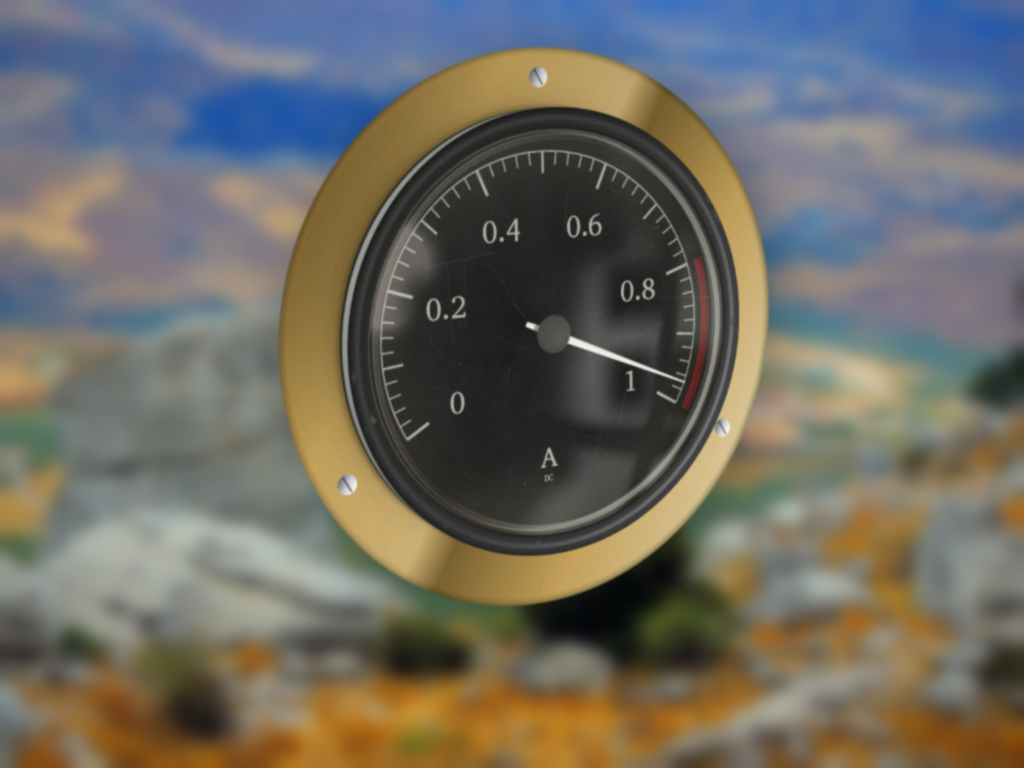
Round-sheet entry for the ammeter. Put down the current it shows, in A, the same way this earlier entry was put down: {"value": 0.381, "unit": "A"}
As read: {"value": 0.97, "unit": "A"}
